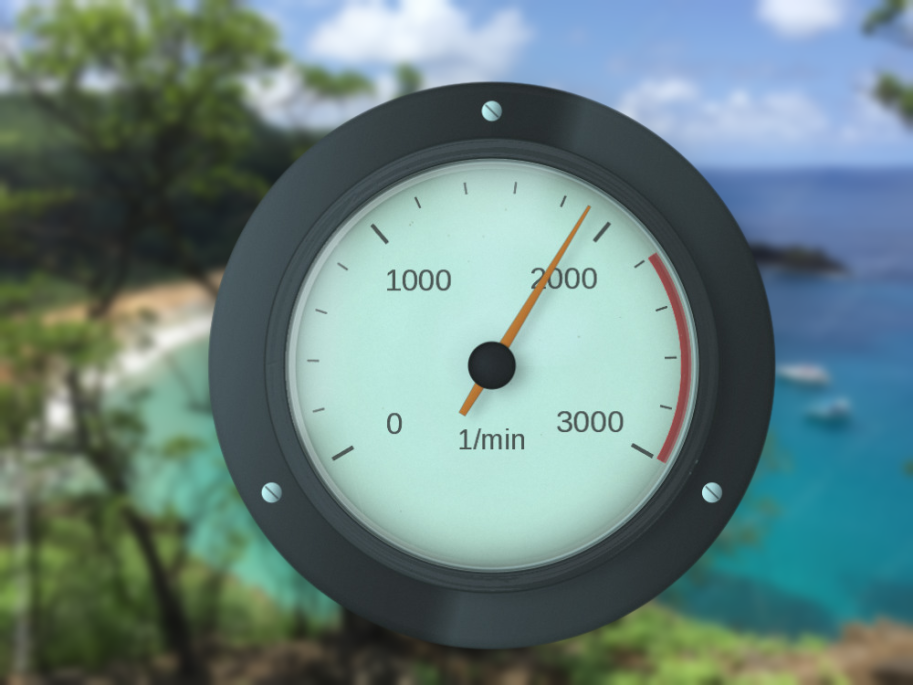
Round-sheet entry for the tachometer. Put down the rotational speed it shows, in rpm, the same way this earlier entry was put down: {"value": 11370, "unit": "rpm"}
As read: {"value": 1900, "unit": "rpm"}
